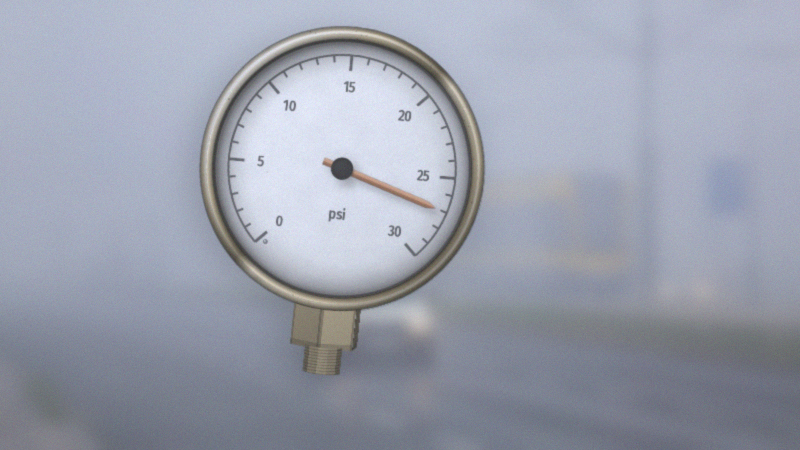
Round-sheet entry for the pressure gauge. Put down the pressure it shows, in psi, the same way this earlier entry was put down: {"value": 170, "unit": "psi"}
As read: {"value": 27, "unit": "psi"}
